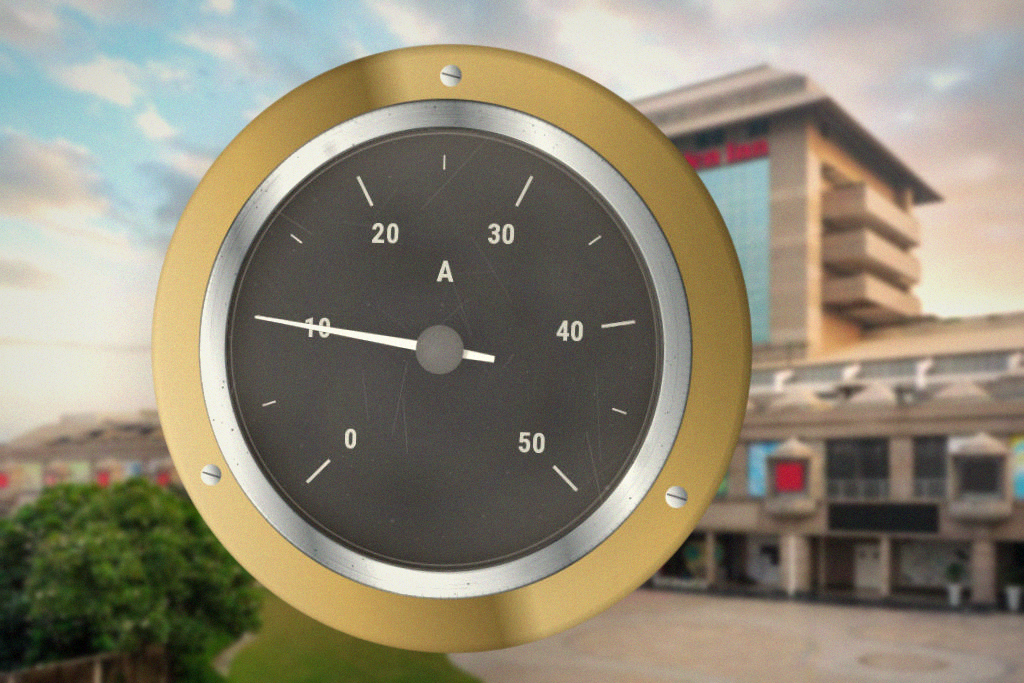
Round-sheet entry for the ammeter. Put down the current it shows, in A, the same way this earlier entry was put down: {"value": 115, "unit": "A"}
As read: {"value": 10, "unit": "A"}
